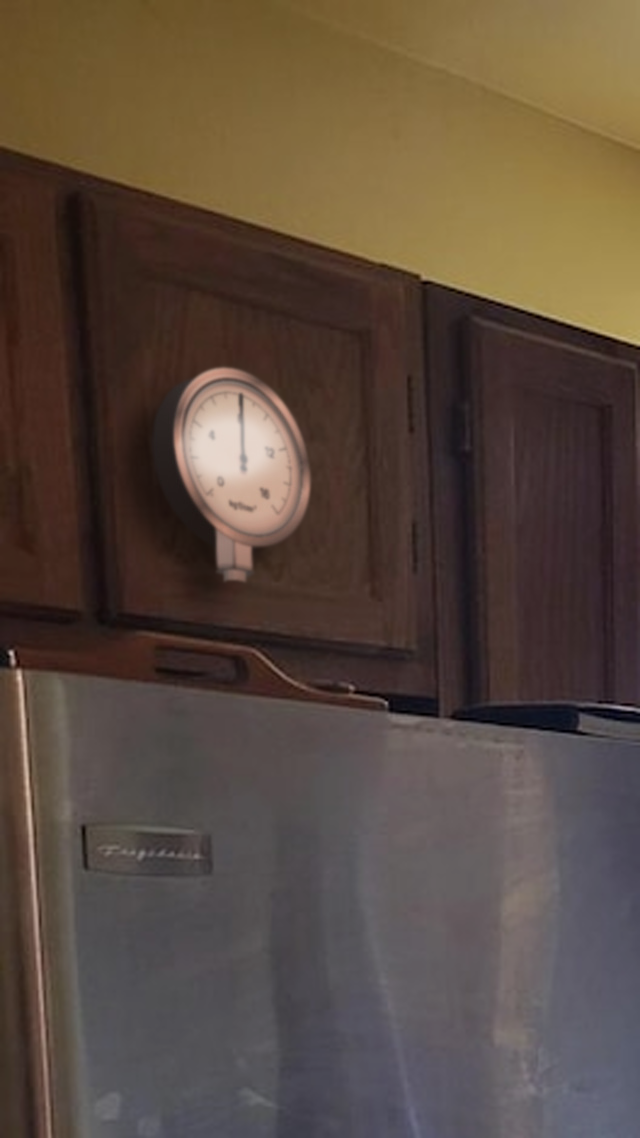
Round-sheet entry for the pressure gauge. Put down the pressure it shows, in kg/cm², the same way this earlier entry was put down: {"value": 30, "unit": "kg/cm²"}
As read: {"value": 8, "unit": "kg/cm²"}
